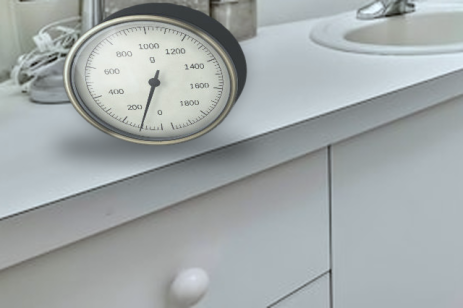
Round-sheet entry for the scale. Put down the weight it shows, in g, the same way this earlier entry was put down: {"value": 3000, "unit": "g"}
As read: {"value": 100, "unit": "g"}
